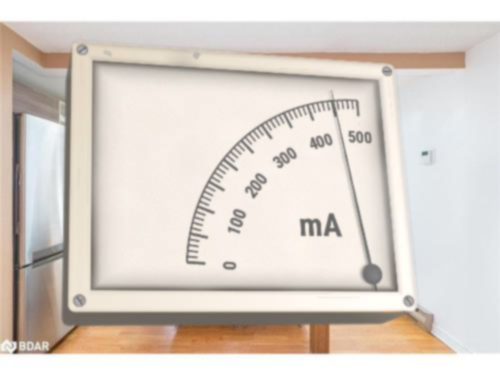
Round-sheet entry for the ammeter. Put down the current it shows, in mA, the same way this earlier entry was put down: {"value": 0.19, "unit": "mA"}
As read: {"value": 450, "unit": "mA"}
